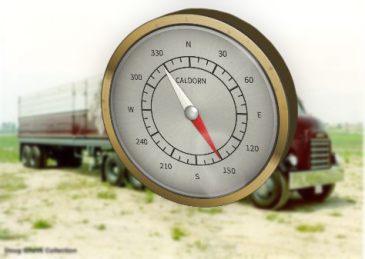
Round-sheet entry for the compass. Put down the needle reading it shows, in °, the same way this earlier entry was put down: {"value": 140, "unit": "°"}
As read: {"value": 150, "unit": "°"}
